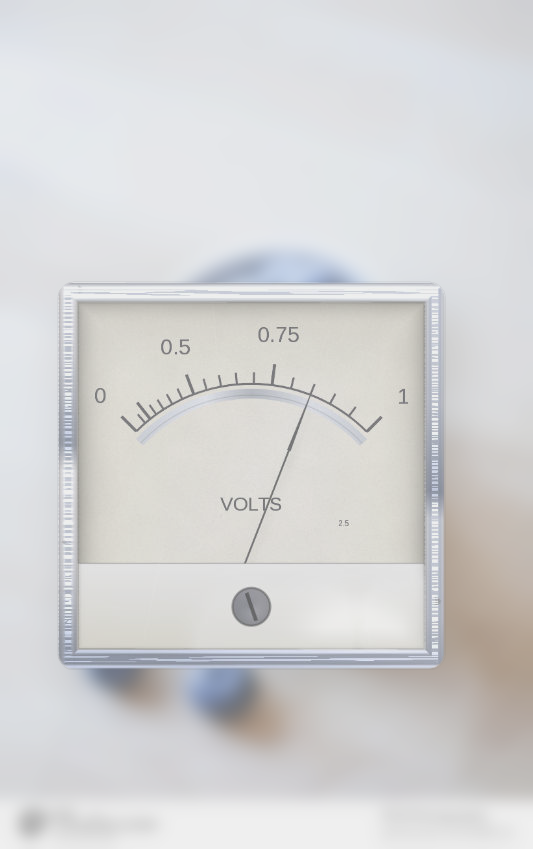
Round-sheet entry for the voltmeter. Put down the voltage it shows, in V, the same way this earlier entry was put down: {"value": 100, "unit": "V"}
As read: {"value": 0.85, "unit": "V"}
